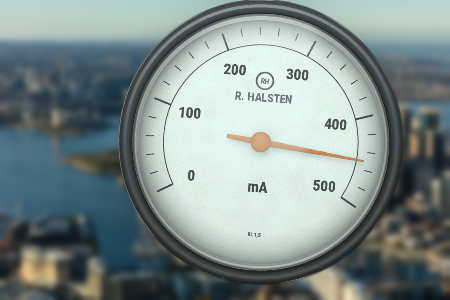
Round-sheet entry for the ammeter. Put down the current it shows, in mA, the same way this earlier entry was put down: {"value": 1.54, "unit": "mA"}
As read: {"value": 450, "unit": "mA"}
